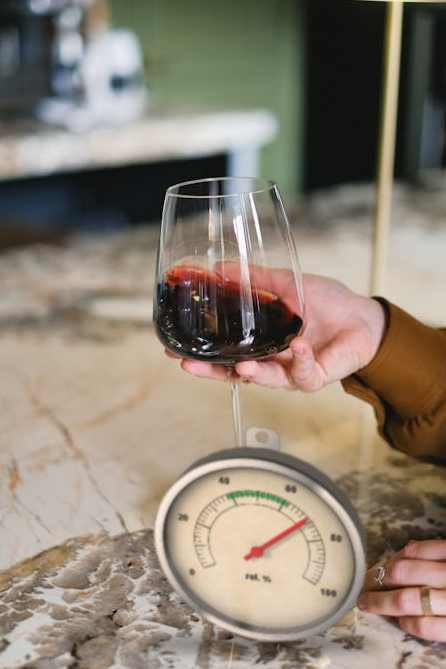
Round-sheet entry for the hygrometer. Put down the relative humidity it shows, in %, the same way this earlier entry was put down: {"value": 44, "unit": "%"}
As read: {"value": 70, "unit": "%"}
